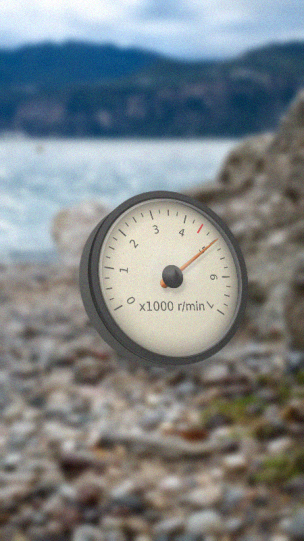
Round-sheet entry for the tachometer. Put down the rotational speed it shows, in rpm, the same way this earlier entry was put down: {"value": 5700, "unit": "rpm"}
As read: {"value": 5000, "unit": "rpm"}
